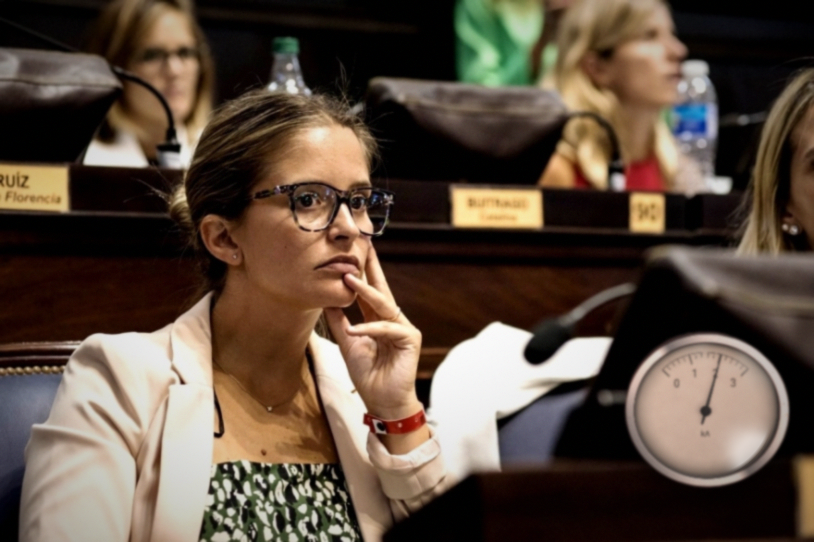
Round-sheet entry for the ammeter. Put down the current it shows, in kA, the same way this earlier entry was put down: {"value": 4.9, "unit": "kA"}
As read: {"value": 2, "unit": "kA"}
